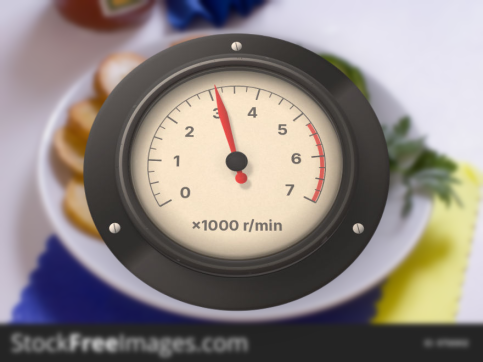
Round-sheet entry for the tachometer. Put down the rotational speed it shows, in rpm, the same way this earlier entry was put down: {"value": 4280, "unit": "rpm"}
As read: {"value": 3125, "unit": "rpm"}
